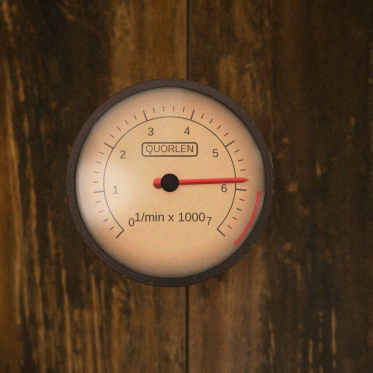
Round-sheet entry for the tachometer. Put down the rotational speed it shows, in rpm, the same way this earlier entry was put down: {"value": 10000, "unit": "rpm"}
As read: {"value": 5800, "unit": "rpm"}
